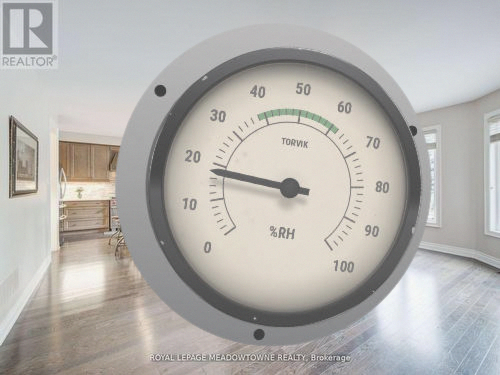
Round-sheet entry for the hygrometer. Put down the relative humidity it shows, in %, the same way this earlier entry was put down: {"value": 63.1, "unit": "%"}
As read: {"value": 18, "unit": "%"}
